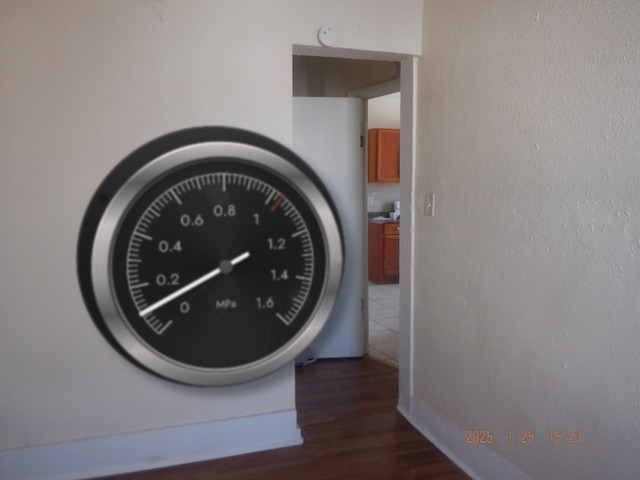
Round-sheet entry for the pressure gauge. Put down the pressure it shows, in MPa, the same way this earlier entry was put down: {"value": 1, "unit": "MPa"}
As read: {"value": 0.1, "unit": "MPa"}
